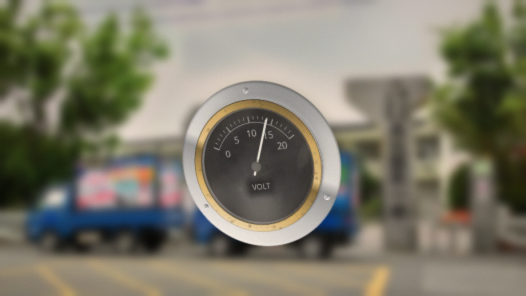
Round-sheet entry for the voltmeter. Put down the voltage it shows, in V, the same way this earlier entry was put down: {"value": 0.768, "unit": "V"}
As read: {"value": 14, "unit": "V"}
